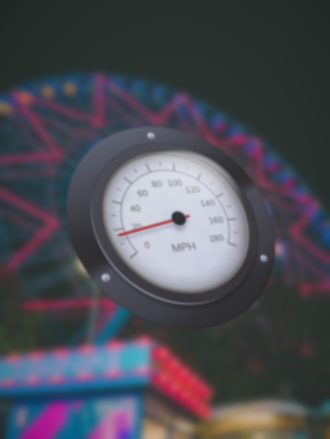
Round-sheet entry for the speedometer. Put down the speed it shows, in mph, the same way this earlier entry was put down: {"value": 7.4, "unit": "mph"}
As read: {"value": 15, "unit": "mph"}
